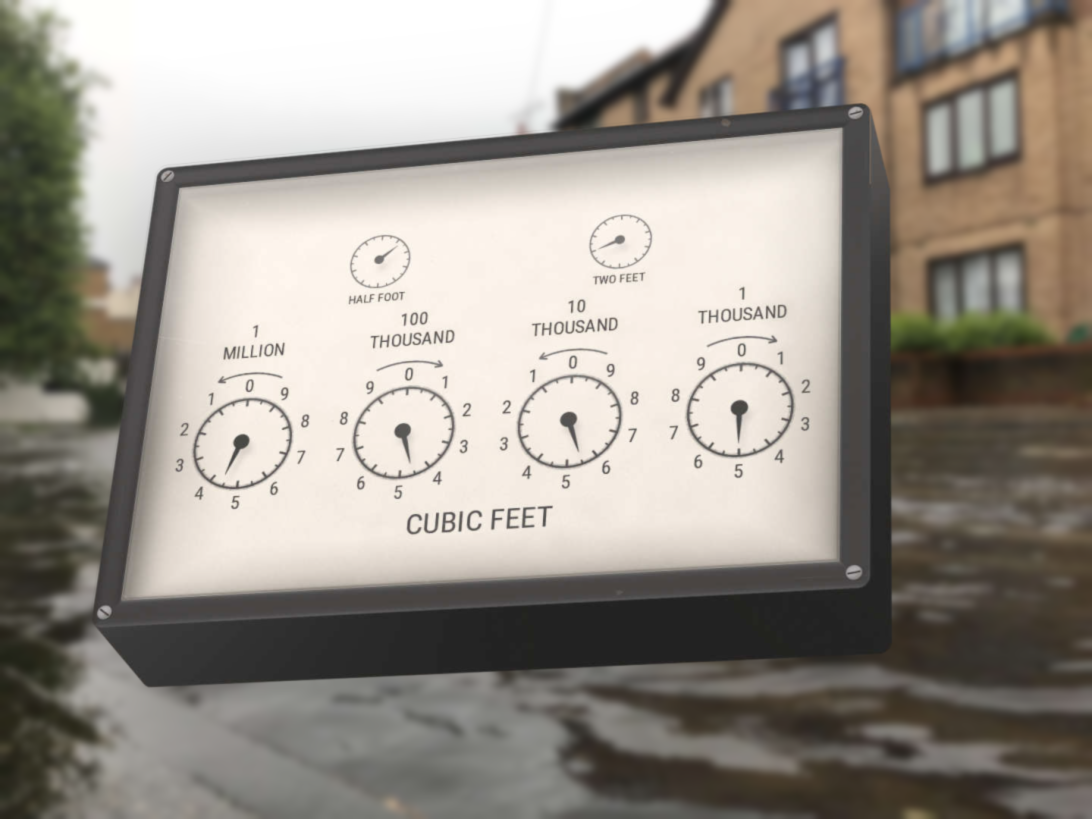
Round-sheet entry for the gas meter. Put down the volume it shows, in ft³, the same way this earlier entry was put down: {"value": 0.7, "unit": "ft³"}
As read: {"value": 445500, "unit": "ft³"}
